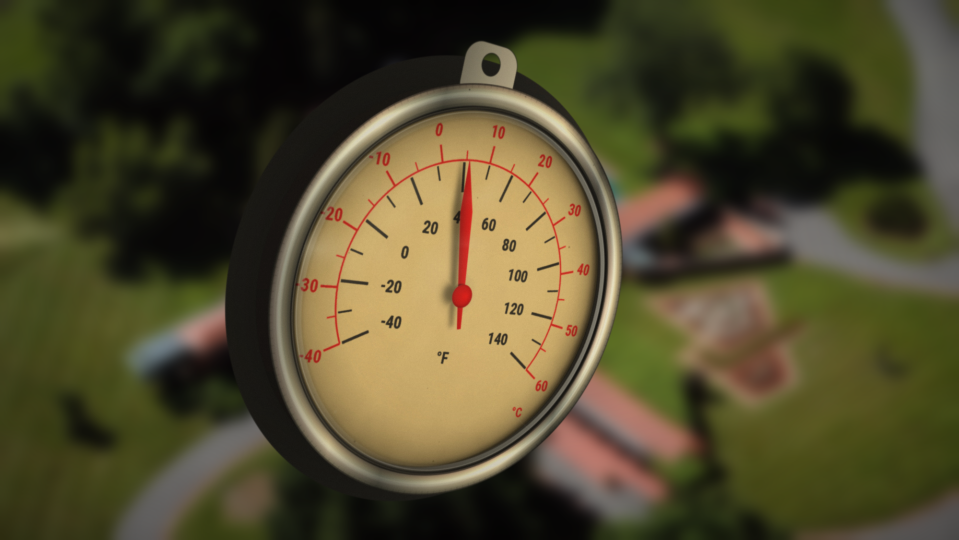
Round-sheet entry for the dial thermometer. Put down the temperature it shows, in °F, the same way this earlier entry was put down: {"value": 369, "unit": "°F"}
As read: {"value": 40, "unit": "°F"}
